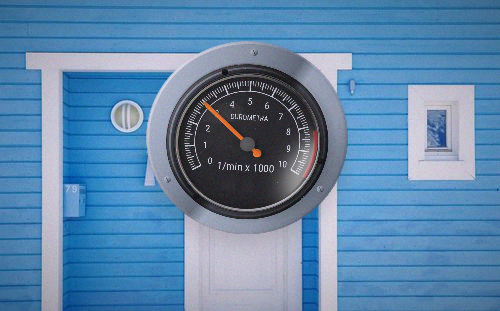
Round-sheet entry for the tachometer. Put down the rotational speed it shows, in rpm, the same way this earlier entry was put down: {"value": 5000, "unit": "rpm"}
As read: {"value": 3000, "unit": "rpm"}
